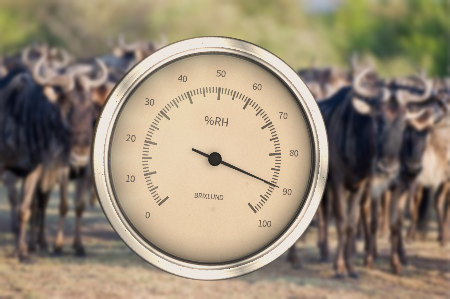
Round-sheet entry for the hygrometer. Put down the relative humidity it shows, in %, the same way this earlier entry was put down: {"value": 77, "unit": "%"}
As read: {"value": 90, "unit": "%"}
